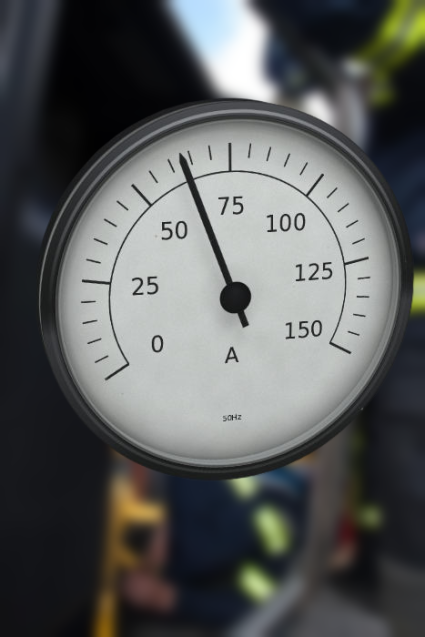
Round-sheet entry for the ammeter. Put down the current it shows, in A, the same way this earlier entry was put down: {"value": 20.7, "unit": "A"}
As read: {"value": 62.5, "unit": "A"}
